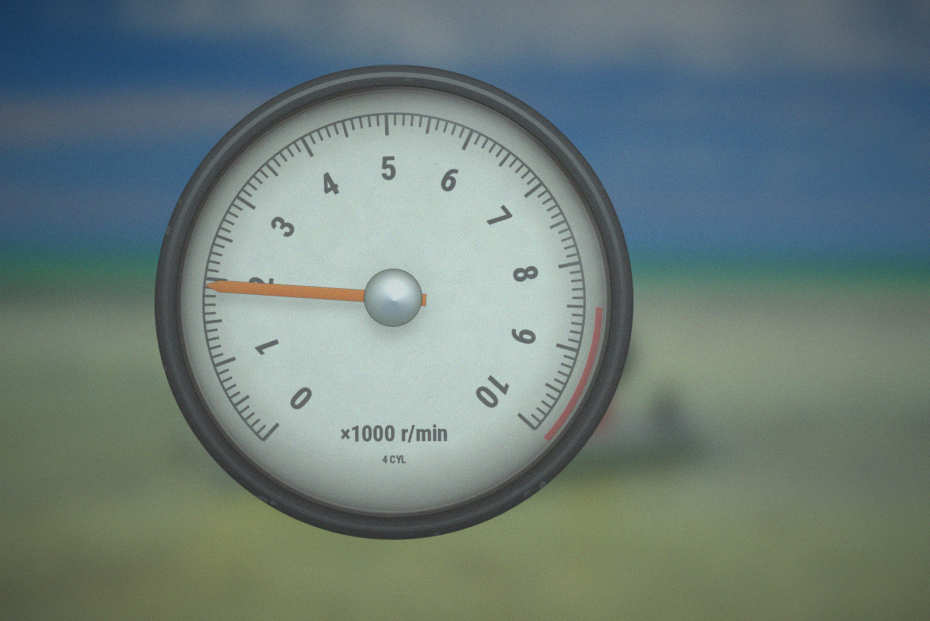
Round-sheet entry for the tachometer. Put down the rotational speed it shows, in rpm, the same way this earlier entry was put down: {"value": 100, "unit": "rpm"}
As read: {"value": 1900, "unit": "rpm"}
